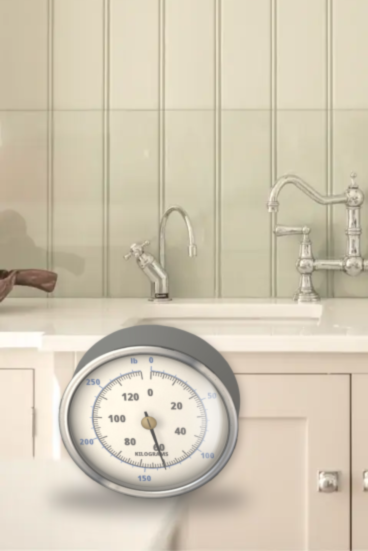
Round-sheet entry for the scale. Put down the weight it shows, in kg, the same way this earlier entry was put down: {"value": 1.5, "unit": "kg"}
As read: {"value": 60, "unit": "kg"}
